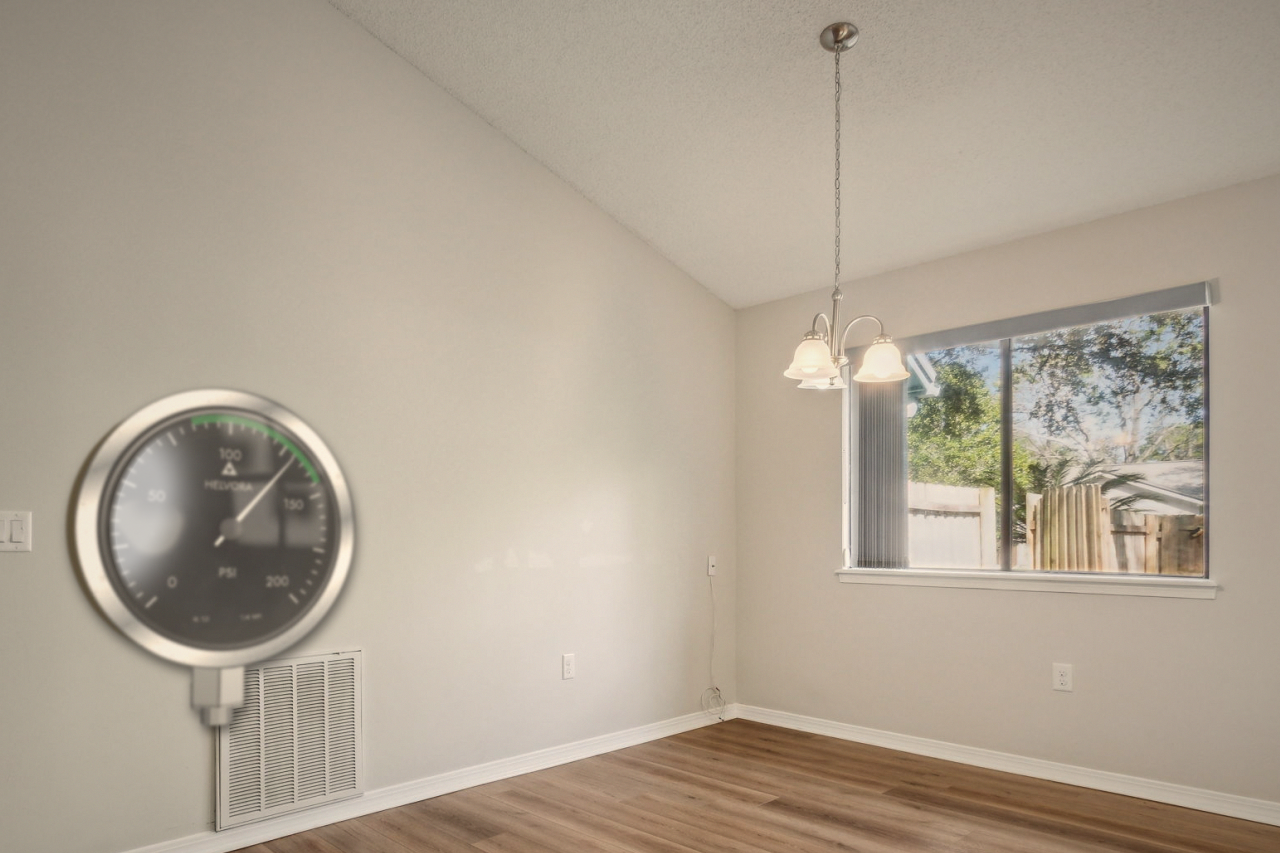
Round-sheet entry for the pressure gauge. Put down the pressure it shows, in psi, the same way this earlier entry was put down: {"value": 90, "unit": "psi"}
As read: {"value": 130, "unit": "psi"}
